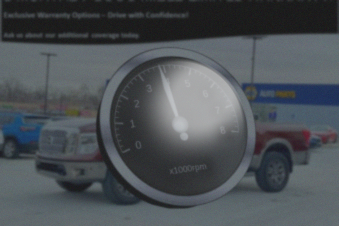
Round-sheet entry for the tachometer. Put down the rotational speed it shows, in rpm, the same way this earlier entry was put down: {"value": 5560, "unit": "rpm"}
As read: {"value": 3800, "unit": "rpm"}
